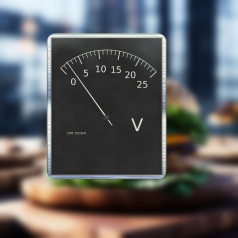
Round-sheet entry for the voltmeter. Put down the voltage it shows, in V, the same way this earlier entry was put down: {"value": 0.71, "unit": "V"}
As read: {"value": 2, "unit": "V"}
